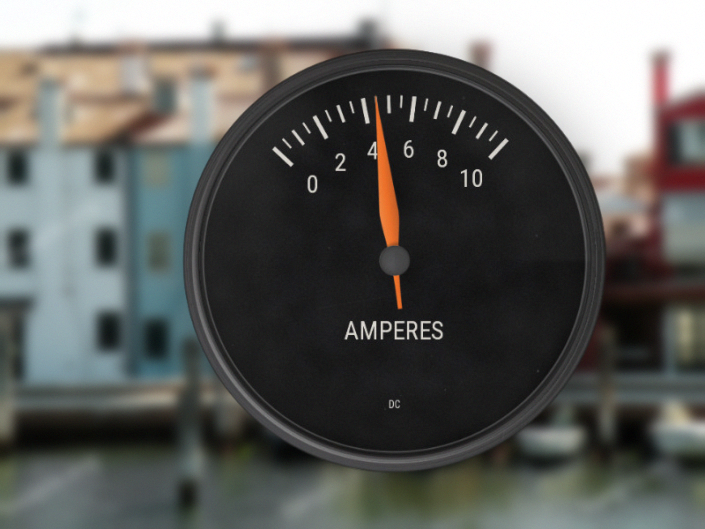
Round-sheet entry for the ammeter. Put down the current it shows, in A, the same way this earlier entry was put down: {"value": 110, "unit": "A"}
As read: {"value": 4.5, "unit": "A"}
